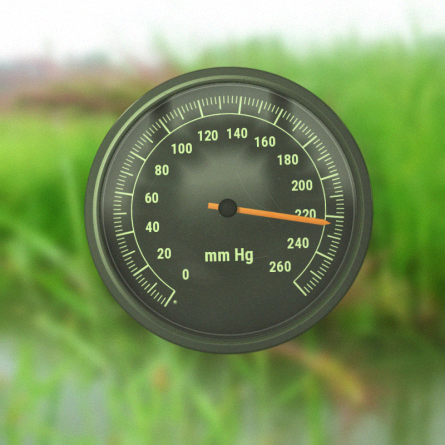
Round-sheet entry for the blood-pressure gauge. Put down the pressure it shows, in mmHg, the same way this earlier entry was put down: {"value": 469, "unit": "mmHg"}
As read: {"value": 224, "unit": "mmHg"}
